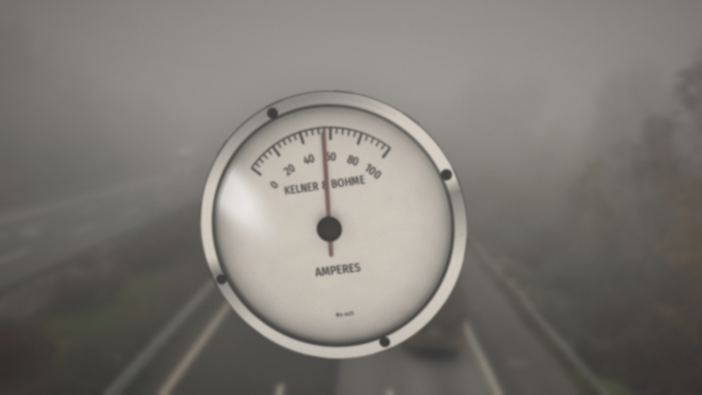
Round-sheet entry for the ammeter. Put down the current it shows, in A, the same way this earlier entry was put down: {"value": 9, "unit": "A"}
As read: {"value": 56, "unit": "A"}
